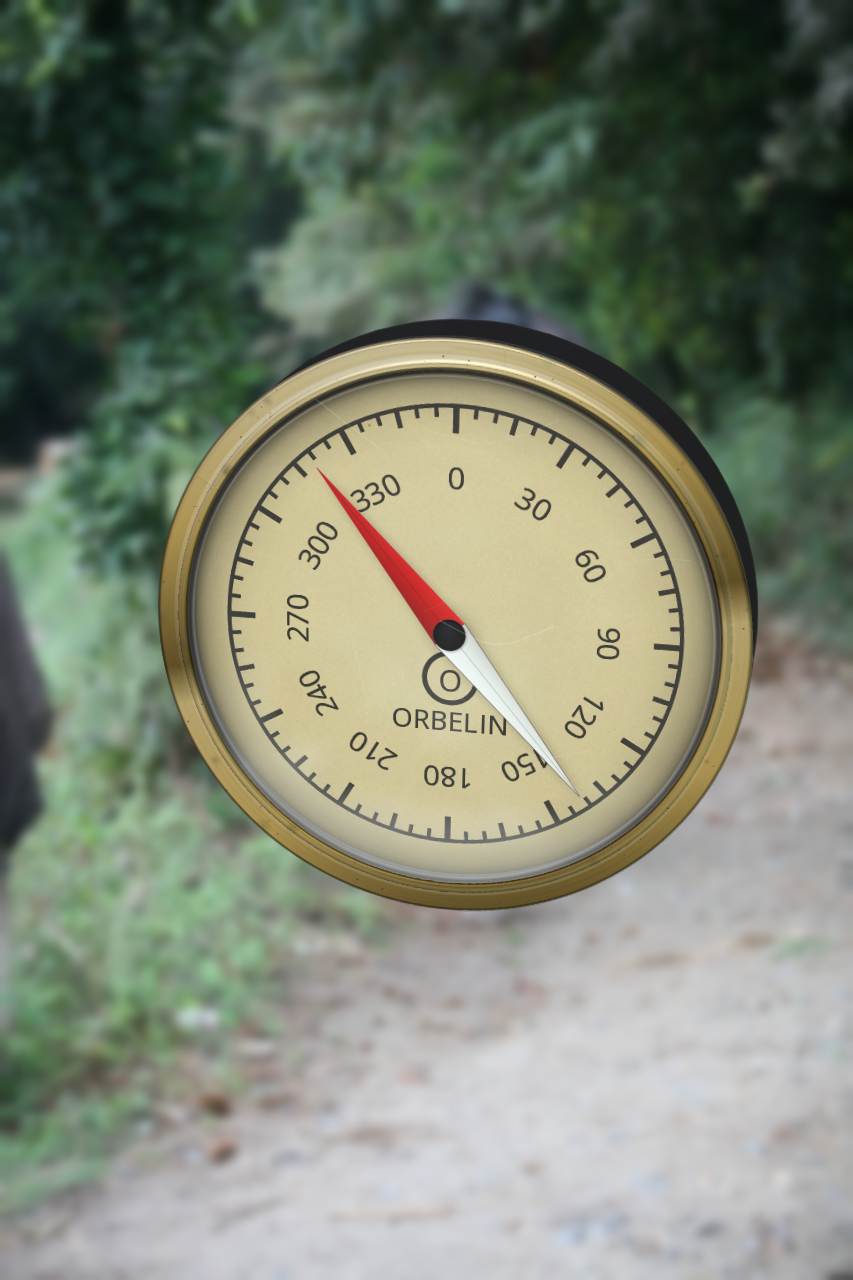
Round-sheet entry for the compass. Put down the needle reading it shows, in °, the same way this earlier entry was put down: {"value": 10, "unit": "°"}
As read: {"value": 320, "unit": "°"}
